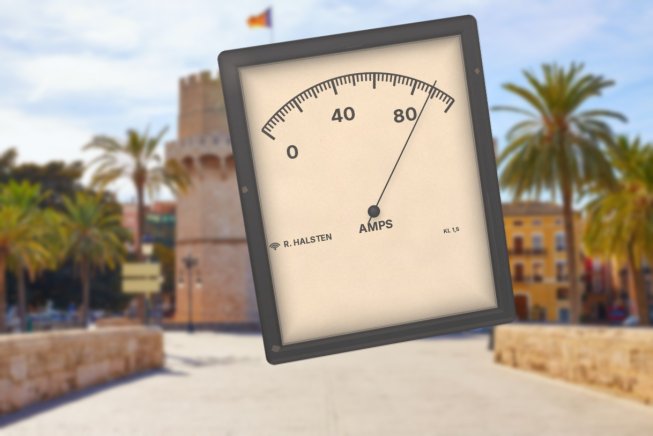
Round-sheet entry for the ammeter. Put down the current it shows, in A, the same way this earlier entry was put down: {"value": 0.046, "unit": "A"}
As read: {"value": 88, "unit": "A"}
